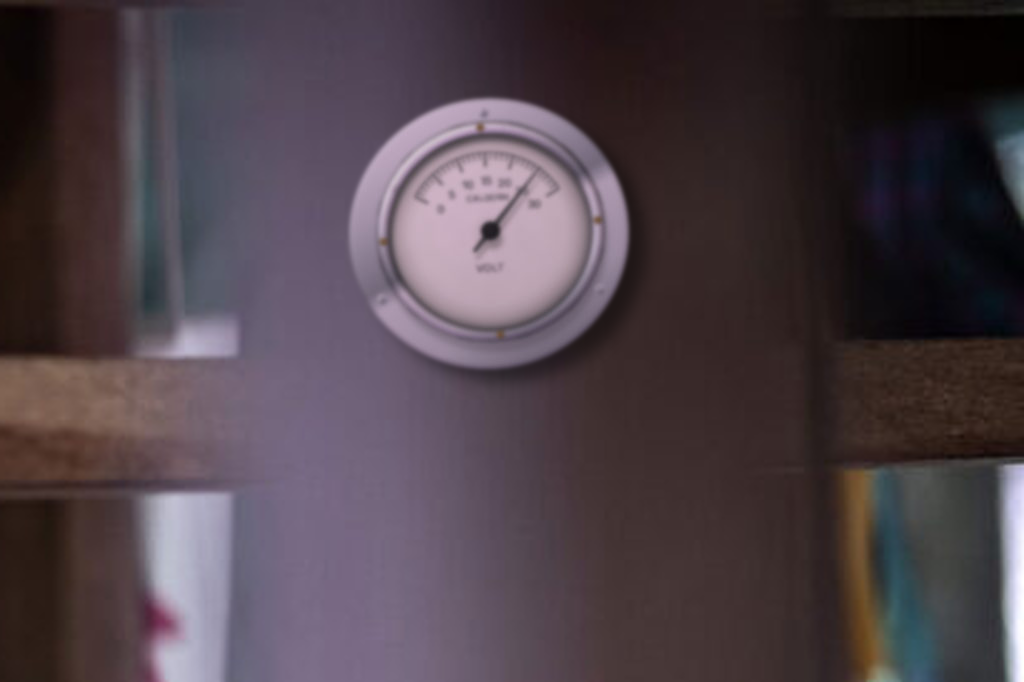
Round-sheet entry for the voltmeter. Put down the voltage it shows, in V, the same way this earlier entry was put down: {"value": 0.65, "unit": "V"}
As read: {"value": 25, "unit": "V"}
